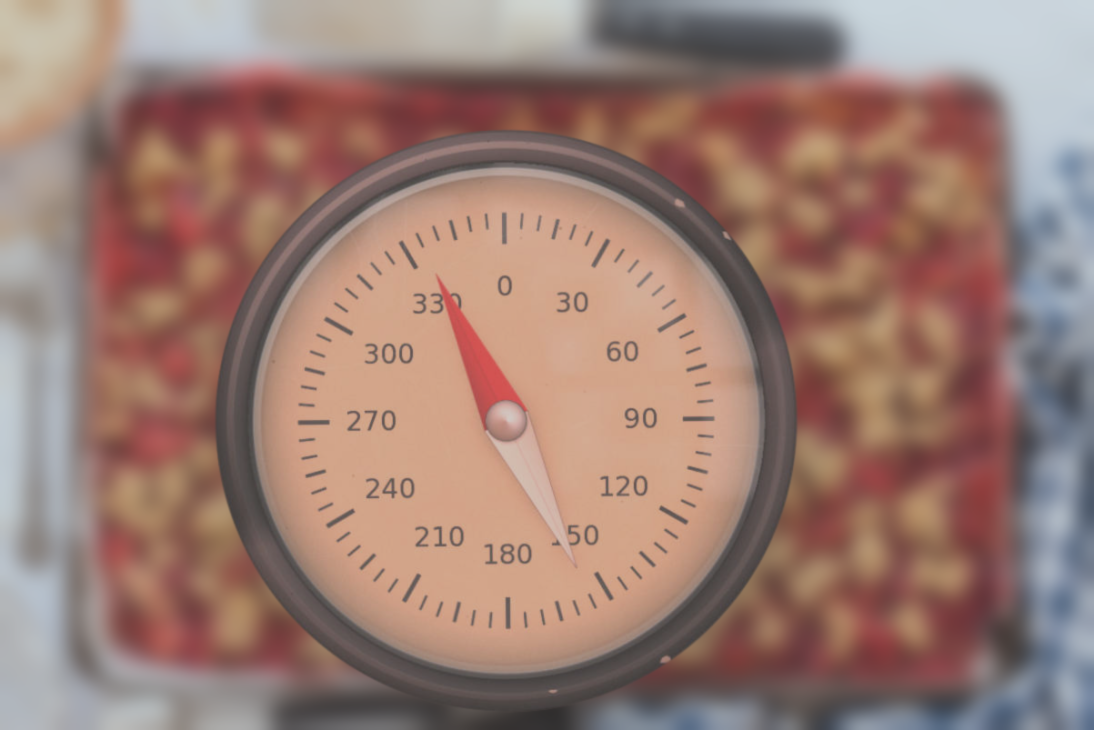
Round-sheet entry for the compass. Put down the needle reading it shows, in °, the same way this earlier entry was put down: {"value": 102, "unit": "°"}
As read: {"value": 335, "unit": "°"}
